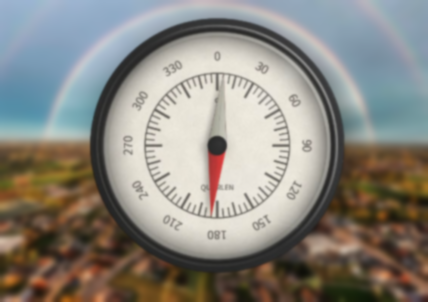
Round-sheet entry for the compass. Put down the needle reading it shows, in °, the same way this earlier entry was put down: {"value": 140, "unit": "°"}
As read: {"value": 185, "unit": "°"}
